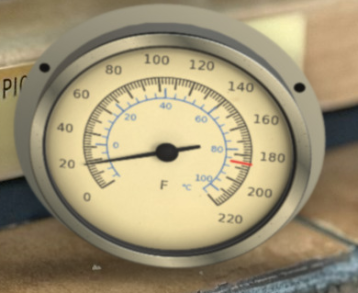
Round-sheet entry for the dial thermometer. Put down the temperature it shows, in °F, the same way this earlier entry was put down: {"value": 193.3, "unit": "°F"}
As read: {"value": 20, "unit": "°F"}
